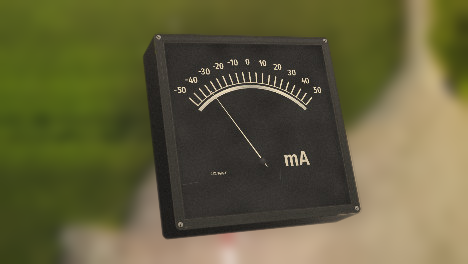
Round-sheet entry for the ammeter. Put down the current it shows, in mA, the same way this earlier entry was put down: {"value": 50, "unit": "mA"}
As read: {"value": -35, "unit": "mA"}
